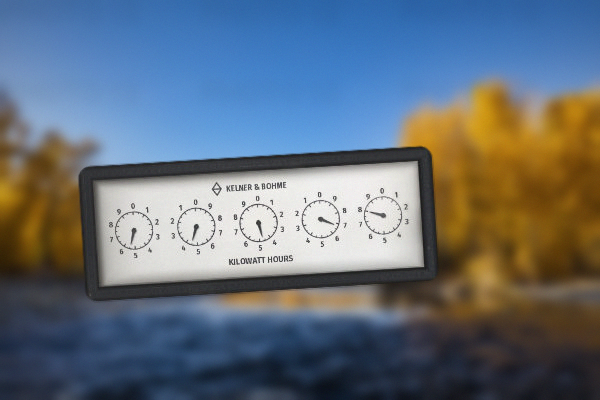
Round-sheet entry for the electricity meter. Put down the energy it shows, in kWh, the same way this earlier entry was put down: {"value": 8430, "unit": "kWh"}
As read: {"value": 54468, "unit": "kWh"}
